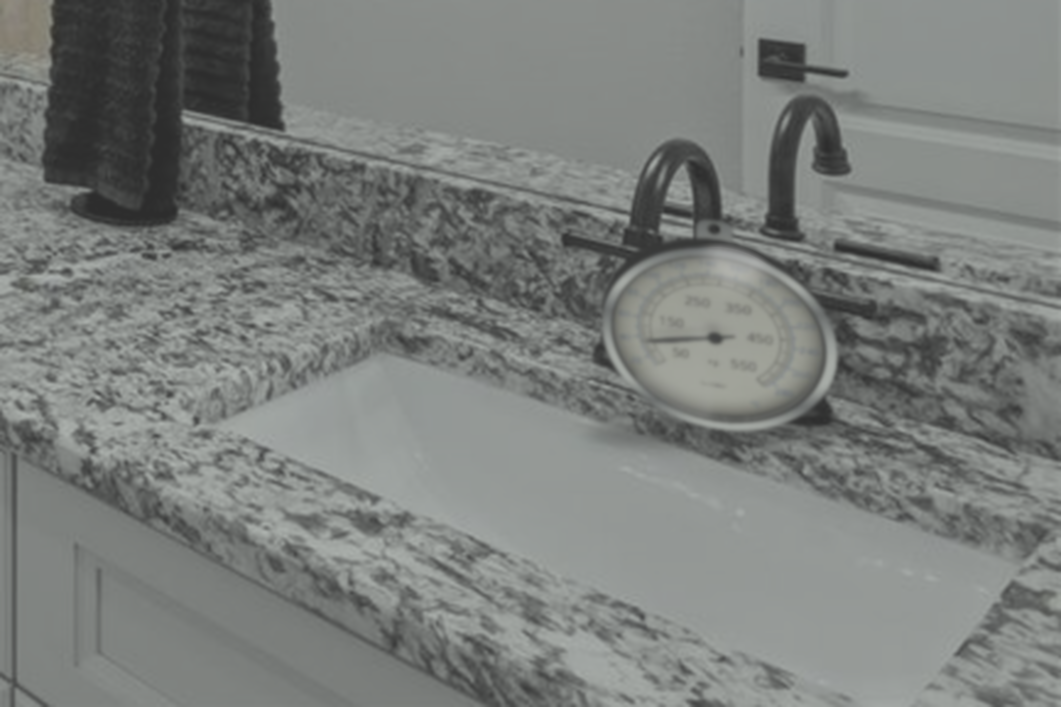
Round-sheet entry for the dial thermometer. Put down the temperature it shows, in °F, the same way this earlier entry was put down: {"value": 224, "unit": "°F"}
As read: {"value": 100, "unit": "°F"}
